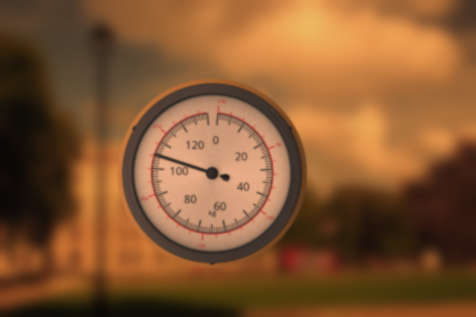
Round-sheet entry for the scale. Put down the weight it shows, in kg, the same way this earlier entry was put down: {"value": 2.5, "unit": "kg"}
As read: {"value": 105, "unit": "kg"}
